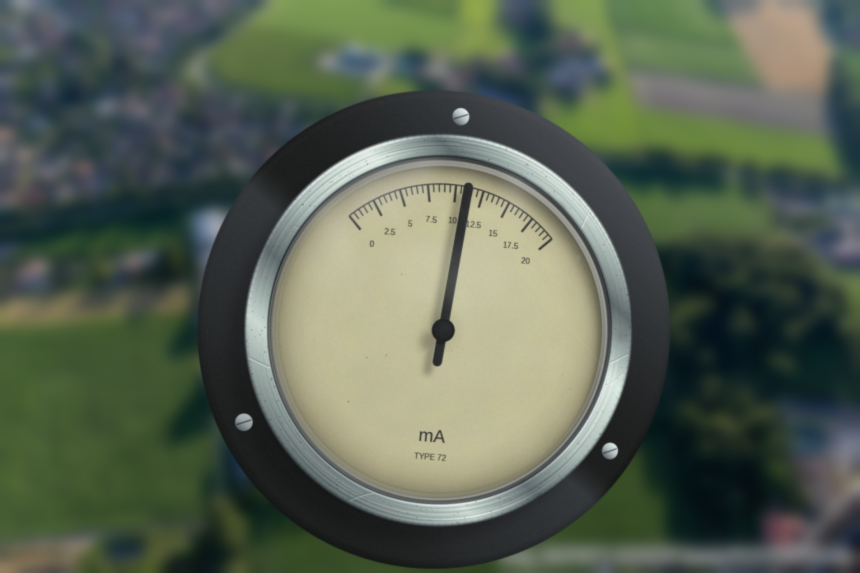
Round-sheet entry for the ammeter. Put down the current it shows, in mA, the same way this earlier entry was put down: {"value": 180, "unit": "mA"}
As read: {"value": 11, "unit": "mA"}
